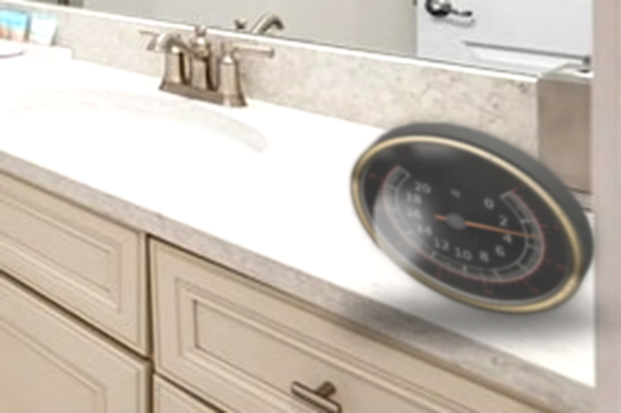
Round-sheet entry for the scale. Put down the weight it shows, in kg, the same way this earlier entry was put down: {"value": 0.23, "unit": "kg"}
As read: {"value": 3, "unit": "kg"}
